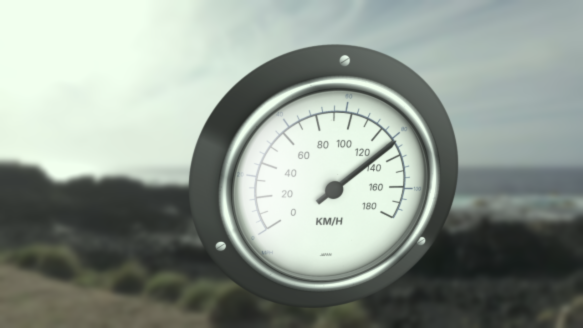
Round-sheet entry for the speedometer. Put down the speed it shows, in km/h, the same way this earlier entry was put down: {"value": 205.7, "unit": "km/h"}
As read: {"value": 130, "unit": "km/h"}
